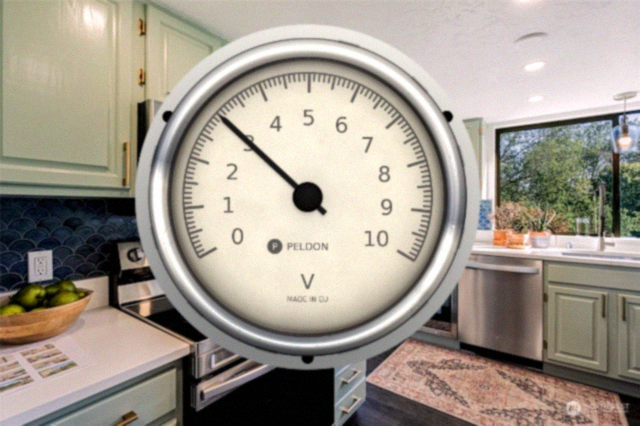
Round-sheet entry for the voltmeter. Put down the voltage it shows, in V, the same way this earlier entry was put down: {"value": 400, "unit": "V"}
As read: {"value": 3, "unit": "V"}
